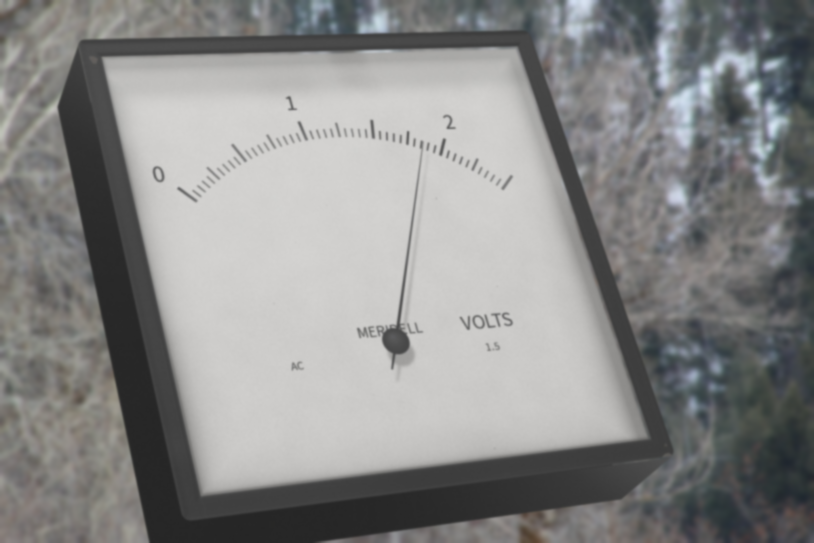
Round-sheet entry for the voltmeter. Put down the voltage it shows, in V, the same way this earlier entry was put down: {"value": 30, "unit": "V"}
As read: {"value": 1.85, "unit": "V"}
